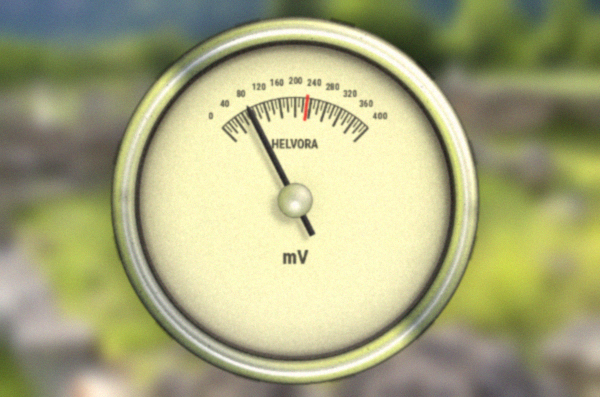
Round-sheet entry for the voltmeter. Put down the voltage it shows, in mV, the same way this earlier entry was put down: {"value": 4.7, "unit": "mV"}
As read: {"value": 80, "unit": "mV"}
